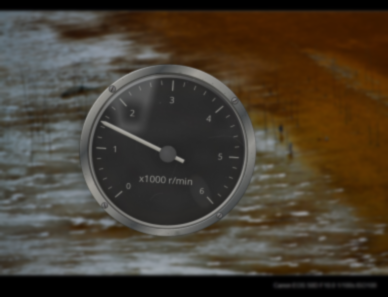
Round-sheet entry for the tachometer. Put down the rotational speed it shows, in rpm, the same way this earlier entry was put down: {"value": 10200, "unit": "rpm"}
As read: {"value": 1500, "unit": "rpm"}
